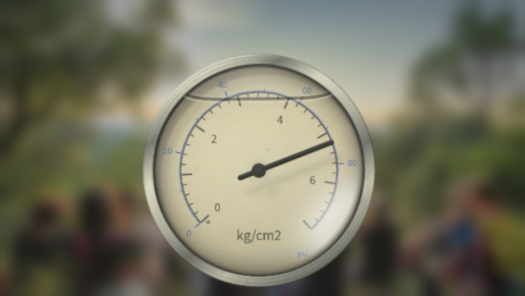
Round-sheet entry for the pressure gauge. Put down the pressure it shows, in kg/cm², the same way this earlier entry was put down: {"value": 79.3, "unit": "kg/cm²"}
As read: {"value": 5.2, "unit": "kg/cm²"}
